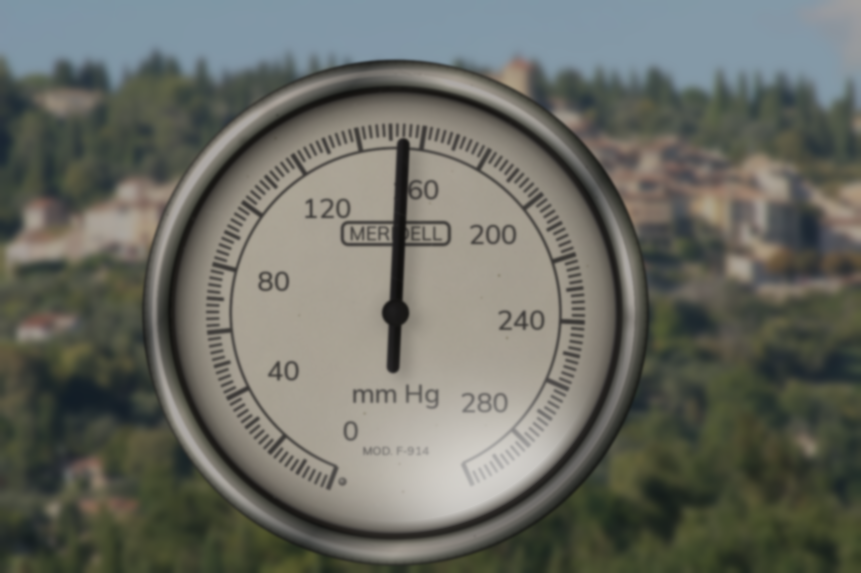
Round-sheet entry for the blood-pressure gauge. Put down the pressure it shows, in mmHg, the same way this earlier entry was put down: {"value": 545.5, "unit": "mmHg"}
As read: {"value": 154, "unit": "mmHg"}
